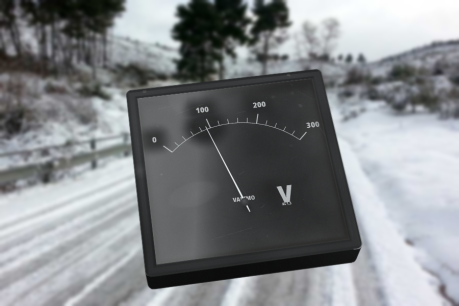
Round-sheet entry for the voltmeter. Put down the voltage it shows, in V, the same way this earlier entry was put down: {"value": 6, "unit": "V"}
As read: {"value": 90, "unit": "V"}
